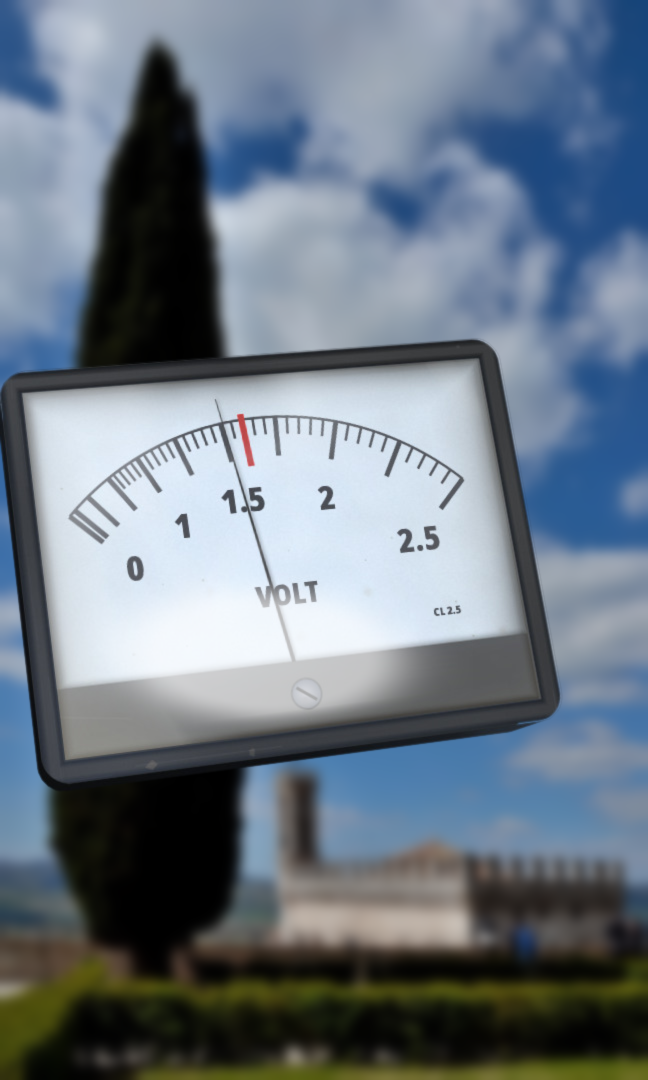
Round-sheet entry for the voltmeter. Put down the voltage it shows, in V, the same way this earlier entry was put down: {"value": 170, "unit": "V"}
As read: {"value": 1.5, "unit": "V"}
